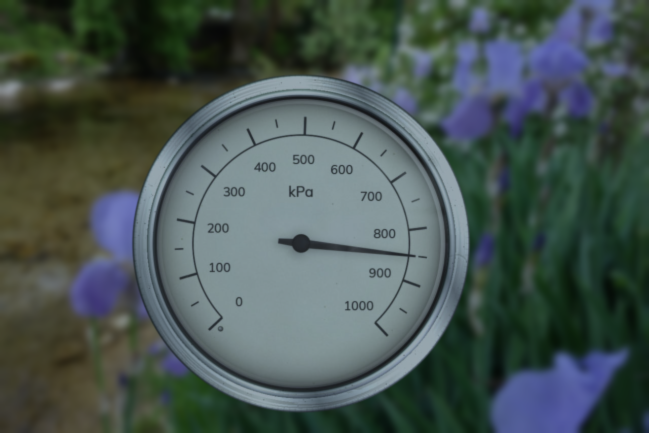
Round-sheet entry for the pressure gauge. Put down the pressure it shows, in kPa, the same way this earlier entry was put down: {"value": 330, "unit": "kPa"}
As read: {"value": 850, "unit": "kPa"}
